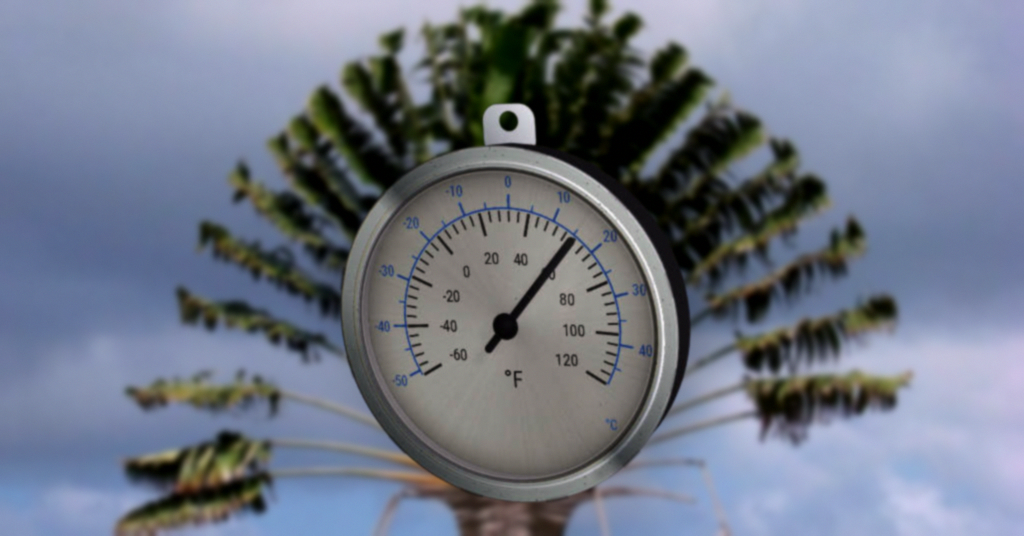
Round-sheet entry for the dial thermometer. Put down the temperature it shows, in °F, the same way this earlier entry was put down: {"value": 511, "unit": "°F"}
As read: {"value": 60, "unit": "°F"}
